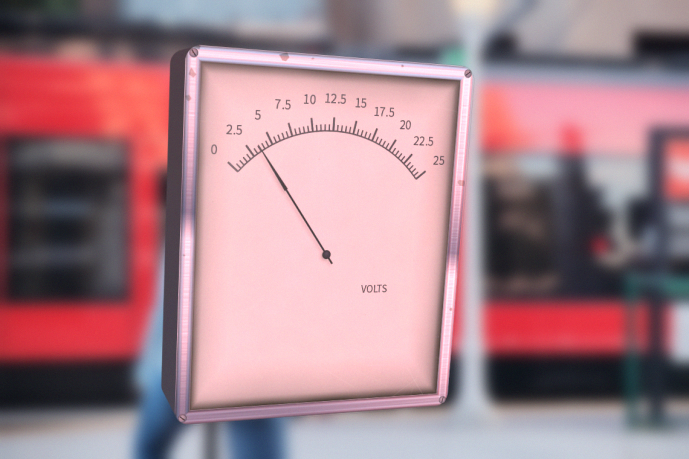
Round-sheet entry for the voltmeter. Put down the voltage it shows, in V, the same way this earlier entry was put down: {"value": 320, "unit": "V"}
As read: {"value": 3.5, "unit": "V"}
